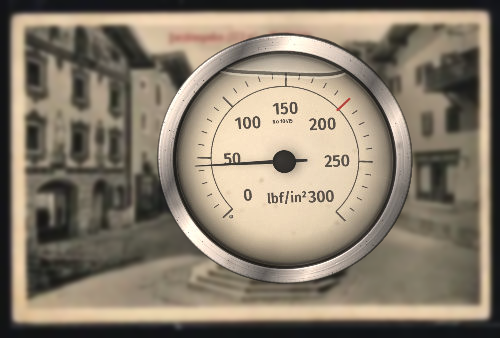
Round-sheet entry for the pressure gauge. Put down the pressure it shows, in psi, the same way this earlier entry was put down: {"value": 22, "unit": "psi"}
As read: {"value": 45, "unit": "psi"}
